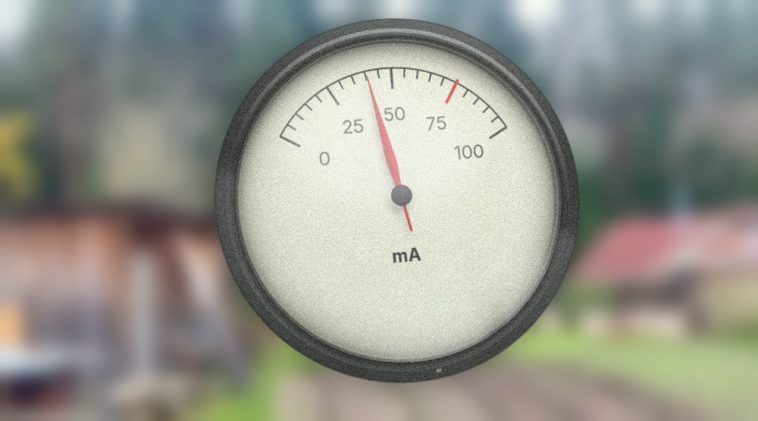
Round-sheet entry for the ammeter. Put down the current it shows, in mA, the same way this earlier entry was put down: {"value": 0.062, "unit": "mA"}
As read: {"value": 40, "unit": "mA"}
